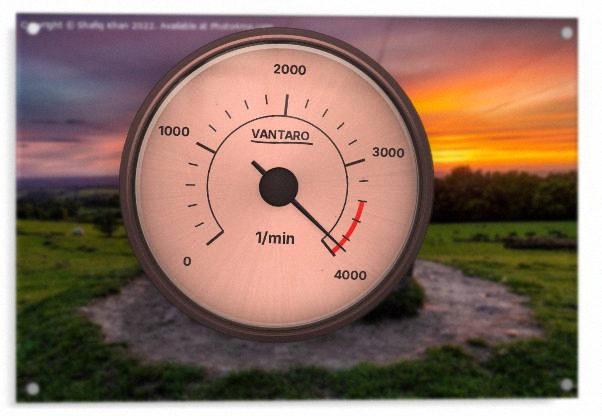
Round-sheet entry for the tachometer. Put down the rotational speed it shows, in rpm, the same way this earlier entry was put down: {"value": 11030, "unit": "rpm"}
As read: {"value": 3900, "unit": "rpm"}
